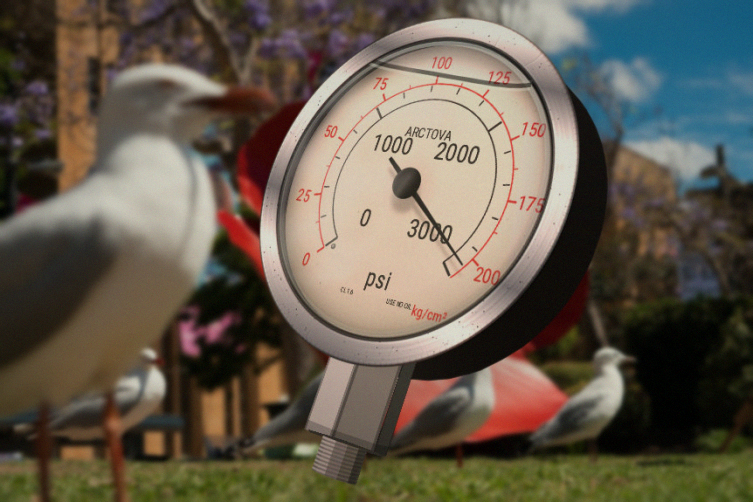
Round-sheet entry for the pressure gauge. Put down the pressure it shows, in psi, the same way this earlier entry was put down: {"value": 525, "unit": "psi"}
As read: {"value": 2900, "unit": "psi"}
